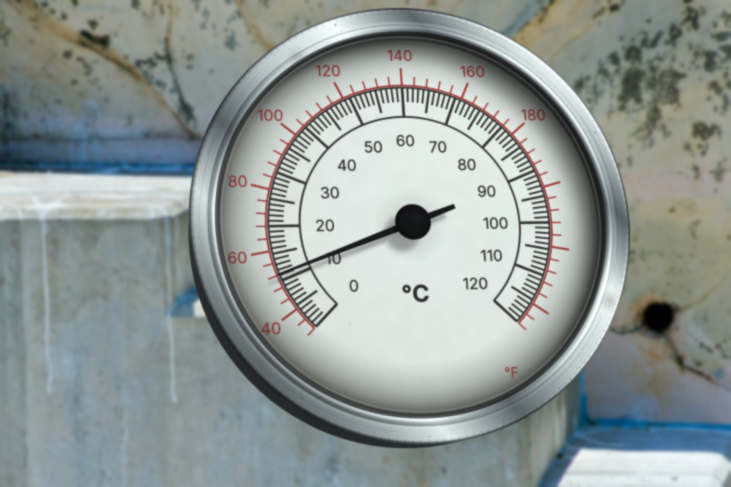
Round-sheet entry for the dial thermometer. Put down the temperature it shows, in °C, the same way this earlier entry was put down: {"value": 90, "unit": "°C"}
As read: {"value": 11, "unit": "°C"}
